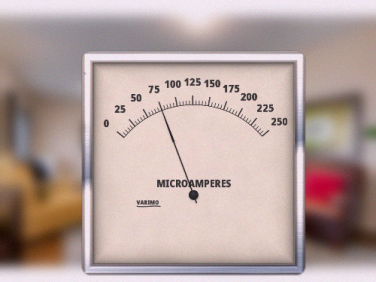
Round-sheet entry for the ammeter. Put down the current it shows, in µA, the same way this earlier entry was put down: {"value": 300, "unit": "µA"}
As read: {"value": 75, "unit": "µA"}
